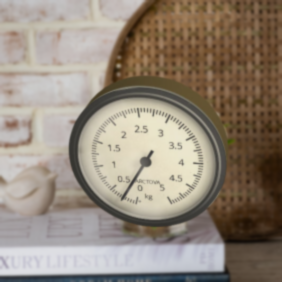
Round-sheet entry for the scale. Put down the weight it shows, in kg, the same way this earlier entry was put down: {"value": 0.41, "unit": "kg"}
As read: {"value": 0.25, "unit": "kg"}
